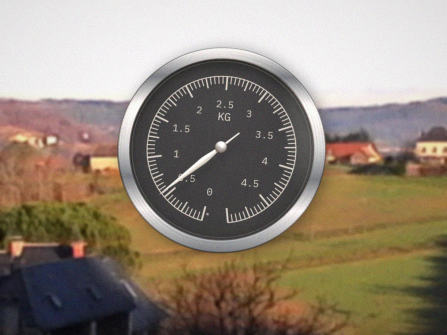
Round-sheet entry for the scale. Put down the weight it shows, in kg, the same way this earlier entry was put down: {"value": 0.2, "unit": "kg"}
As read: {"value": 0.55, "unit": "kg"}
